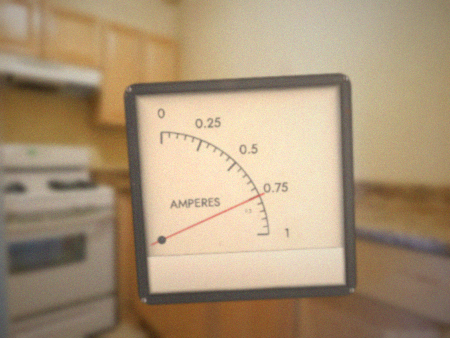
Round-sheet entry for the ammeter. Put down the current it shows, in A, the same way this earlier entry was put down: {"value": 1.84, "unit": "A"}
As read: {"value": 0.75, "unit": "A"}
